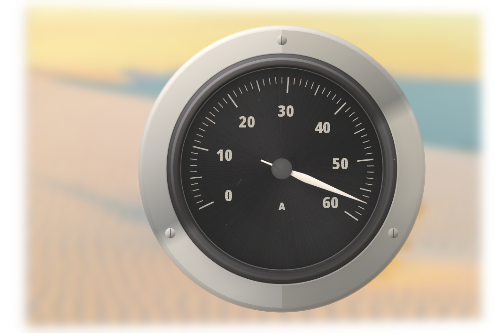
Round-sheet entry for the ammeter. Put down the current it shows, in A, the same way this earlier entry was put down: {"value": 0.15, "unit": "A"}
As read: {"value": 57, "unit": "A"}
